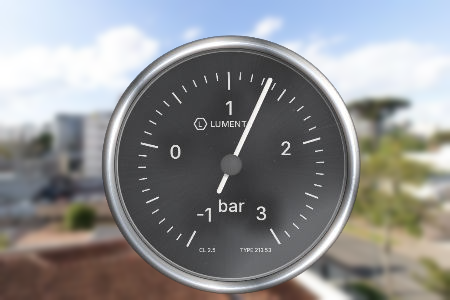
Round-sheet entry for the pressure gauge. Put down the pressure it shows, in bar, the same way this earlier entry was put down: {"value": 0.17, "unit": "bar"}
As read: {"value": 1.35, "unit": "bar"}
